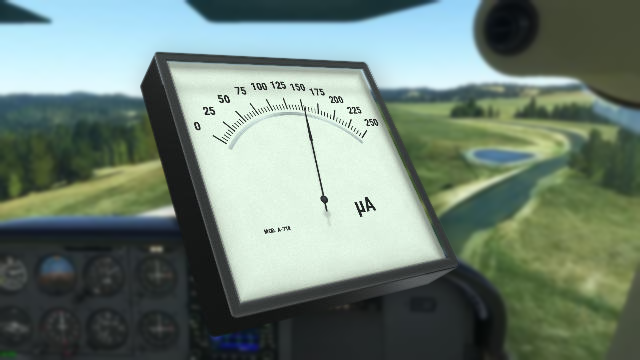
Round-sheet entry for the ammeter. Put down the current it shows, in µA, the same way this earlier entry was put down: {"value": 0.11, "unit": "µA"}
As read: {"value": 150, "unit": "µA"}
